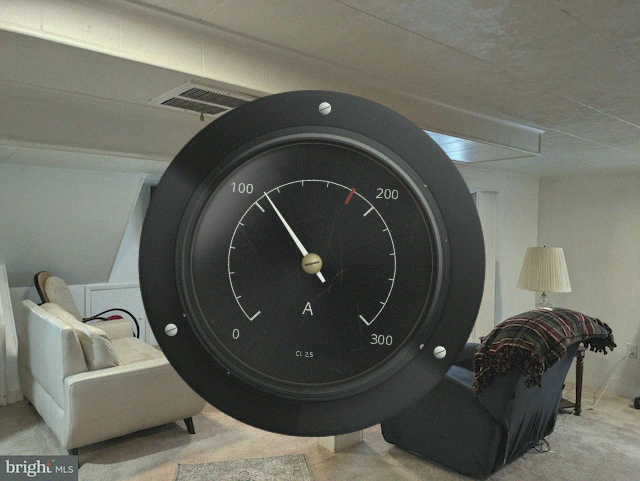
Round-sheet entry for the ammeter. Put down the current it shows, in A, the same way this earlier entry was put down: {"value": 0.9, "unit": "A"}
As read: {"value": 110, "unit": "A"}
